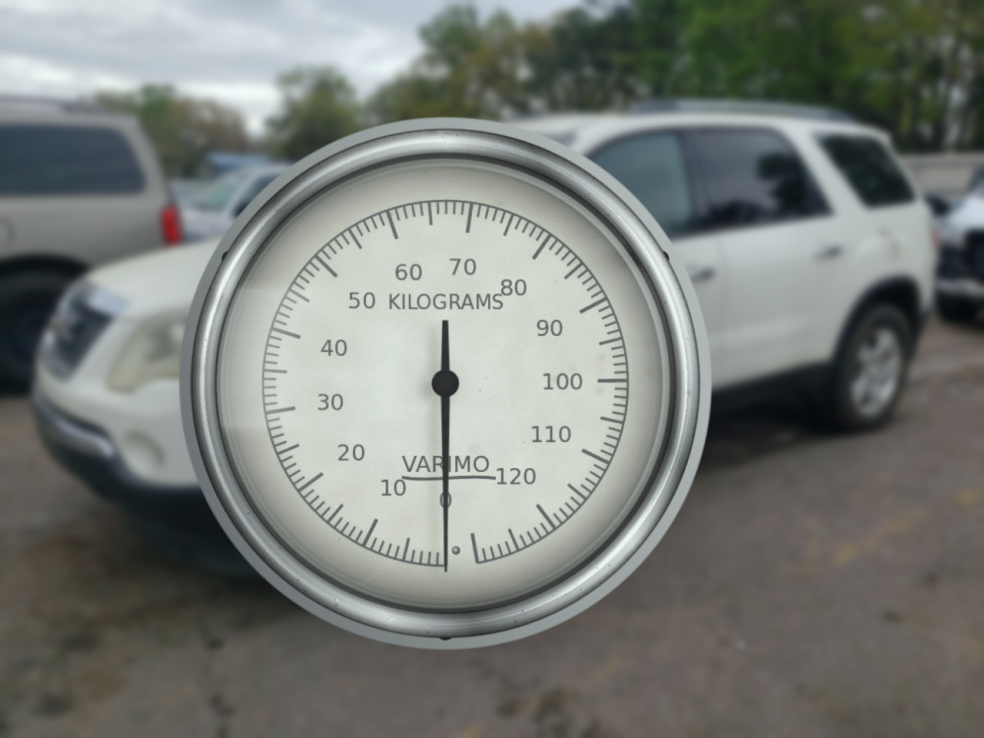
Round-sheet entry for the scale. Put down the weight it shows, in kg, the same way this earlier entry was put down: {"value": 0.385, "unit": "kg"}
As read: {"value": 0, "unit": "kg"}
